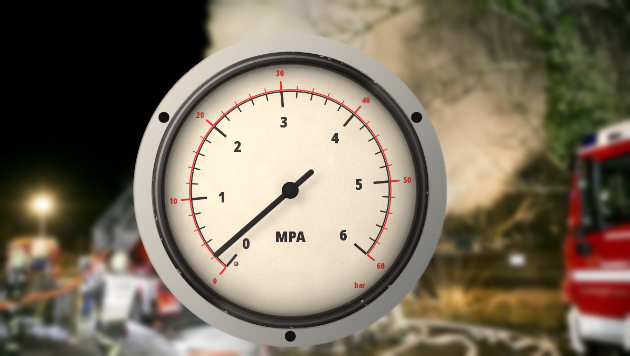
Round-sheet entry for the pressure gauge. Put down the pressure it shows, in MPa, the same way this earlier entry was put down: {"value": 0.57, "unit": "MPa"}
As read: {"value": 0.2, "unit": "MPa"}
